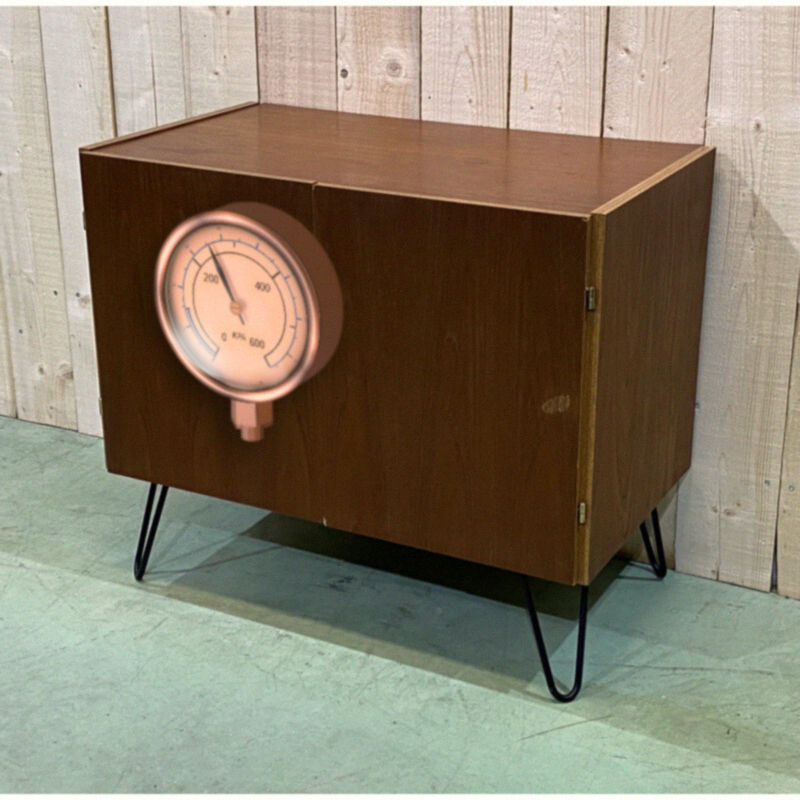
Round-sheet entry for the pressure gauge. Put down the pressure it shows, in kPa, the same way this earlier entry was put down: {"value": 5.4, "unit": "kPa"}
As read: {"value": 250, "unit": "kPa"}
